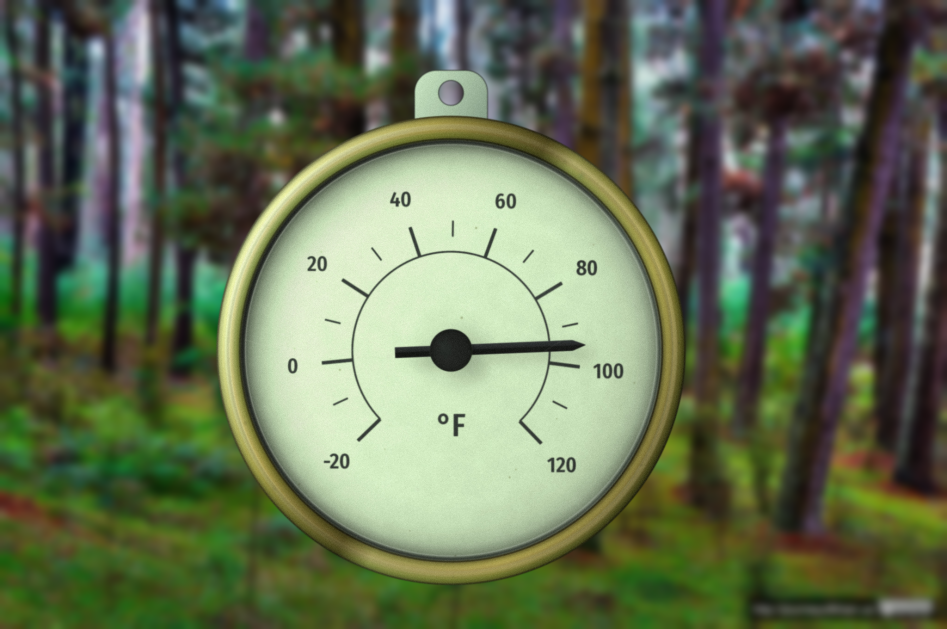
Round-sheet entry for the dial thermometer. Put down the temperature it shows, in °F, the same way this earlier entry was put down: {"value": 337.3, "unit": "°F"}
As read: {"value": 95, "unit": "°F"}
